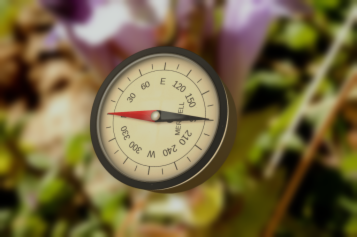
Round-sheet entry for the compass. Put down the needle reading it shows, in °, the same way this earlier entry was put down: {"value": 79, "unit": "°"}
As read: {"value": 0, "unit": "°"}
